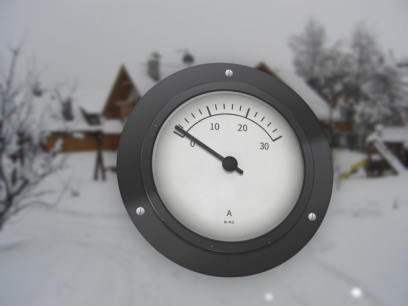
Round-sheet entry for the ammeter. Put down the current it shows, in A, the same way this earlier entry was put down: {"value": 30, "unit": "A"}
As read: {"value": 1, "unit": "A"}
